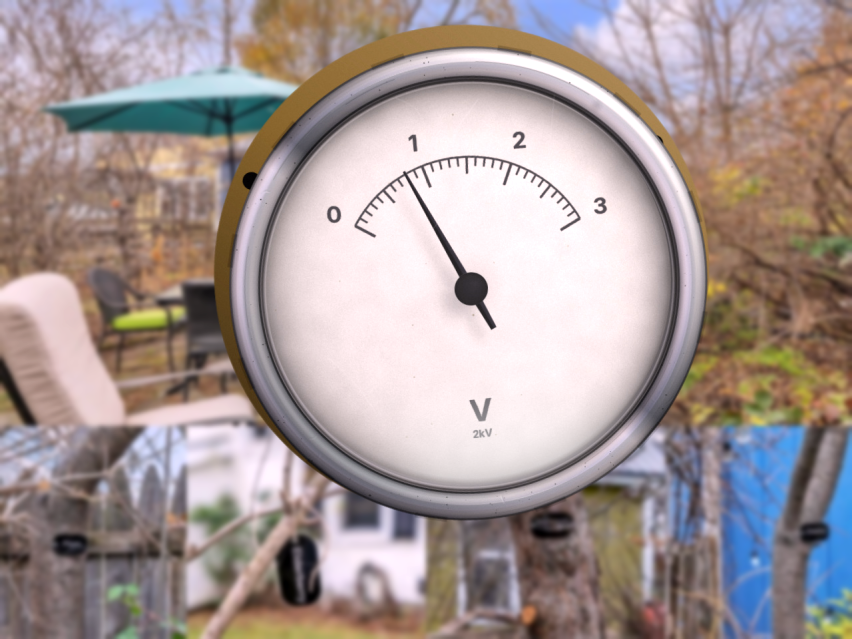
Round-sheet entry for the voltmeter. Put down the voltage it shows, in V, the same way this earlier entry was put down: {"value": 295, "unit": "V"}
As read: {"value": 0.8, "unit": "V"}
